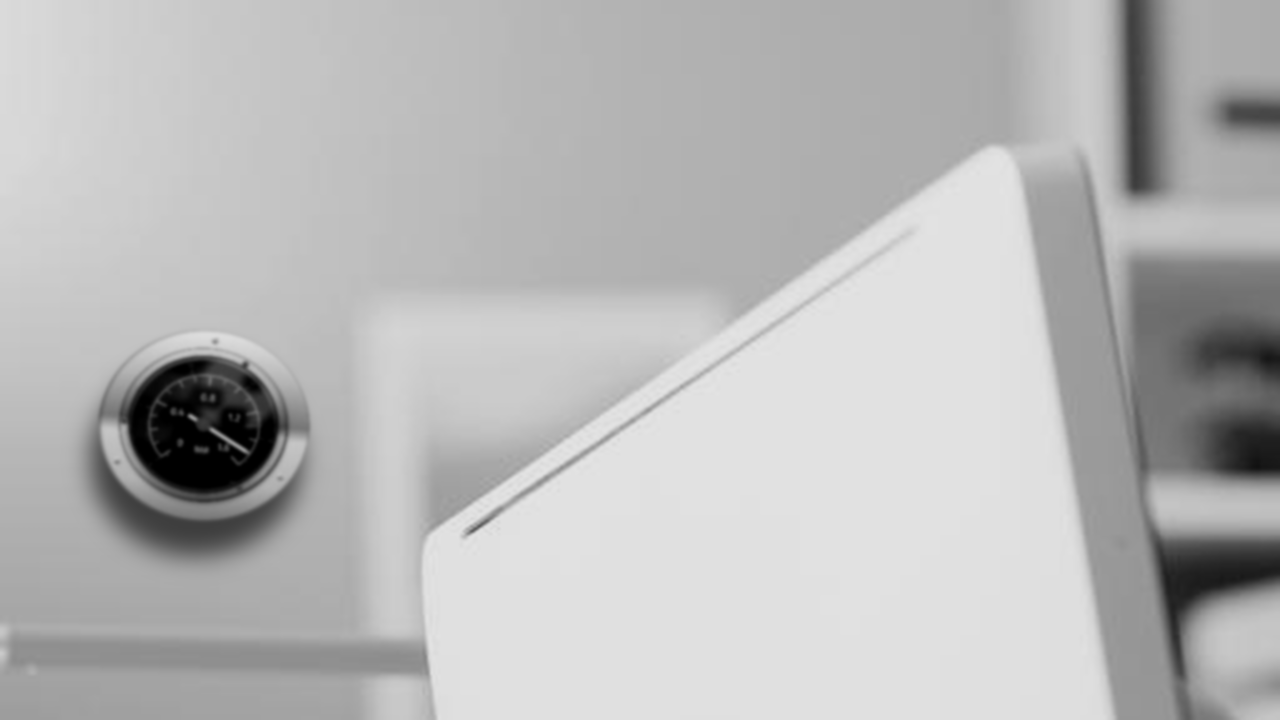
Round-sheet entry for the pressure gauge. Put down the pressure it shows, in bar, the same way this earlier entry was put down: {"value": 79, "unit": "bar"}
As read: {"value": 1.5, "unit": "bar"}
